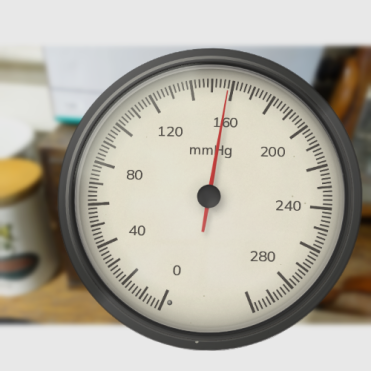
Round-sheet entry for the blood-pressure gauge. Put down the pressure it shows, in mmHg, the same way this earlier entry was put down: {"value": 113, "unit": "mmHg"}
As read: {"value": 158, "unit": "mmHg"}
